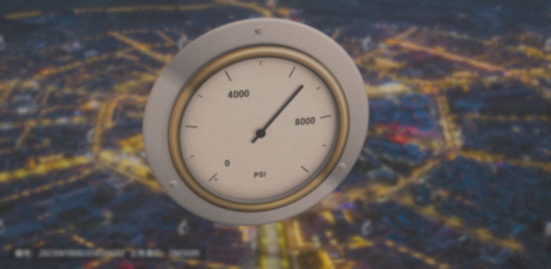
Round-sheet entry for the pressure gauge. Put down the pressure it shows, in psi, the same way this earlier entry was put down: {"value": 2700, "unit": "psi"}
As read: {"value": 6500, "unit": "psi"}
